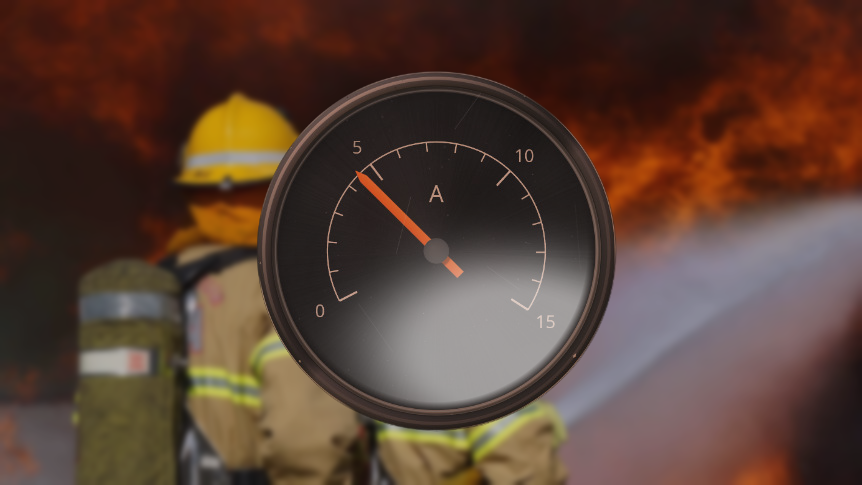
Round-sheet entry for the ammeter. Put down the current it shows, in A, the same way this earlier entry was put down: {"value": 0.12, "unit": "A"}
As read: {"value": 4.5, "unit": "A"}
